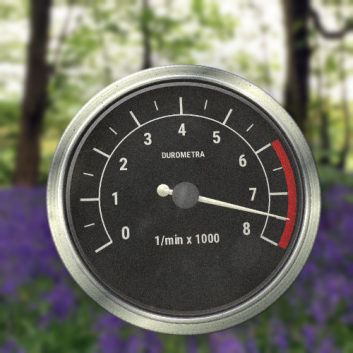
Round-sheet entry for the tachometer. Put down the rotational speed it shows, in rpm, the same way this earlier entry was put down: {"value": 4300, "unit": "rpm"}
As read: {"value": 7500, "unit": "rpm"}
